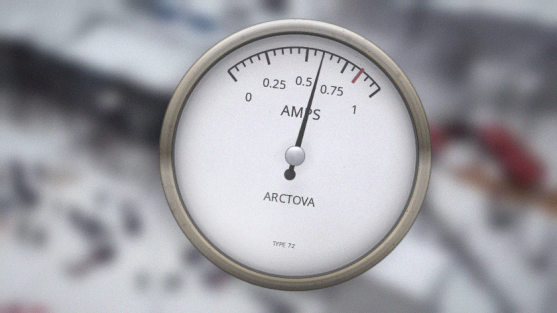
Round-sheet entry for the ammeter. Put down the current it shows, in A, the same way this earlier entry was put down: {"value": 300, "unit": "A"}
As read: {"value": 0.6, "unit": "A"}
